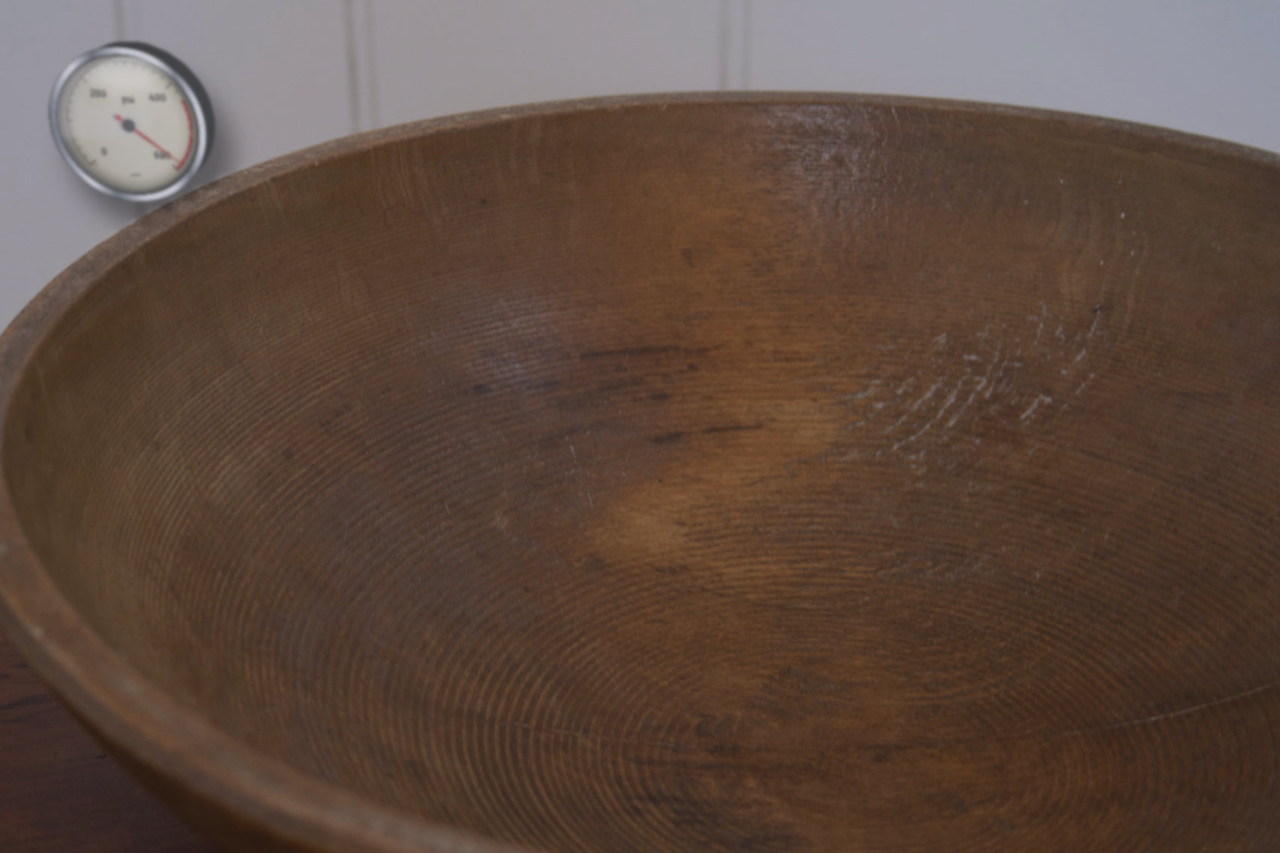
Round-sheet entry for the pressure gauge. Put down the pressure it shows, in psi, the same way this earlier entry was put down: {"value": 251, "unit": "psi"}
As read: {"value": 580, "unit": "psi"}
